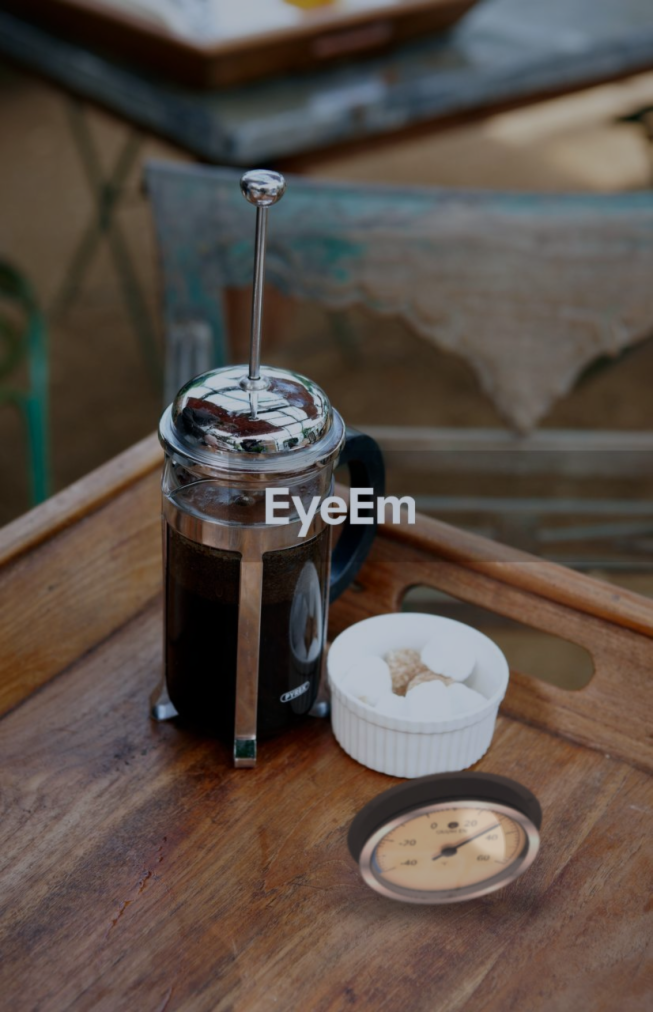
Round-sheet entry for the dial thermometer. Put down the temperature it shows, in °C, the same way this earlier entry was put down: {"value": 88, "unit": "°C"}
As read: {"value": 30, "unit": "°C"}
